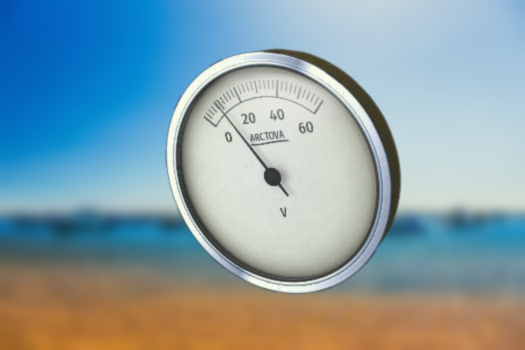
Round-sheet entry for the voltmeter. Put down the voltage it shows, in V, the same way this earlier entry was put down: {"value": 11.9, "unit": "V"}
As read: {"value": 10, "unit": "V"}
